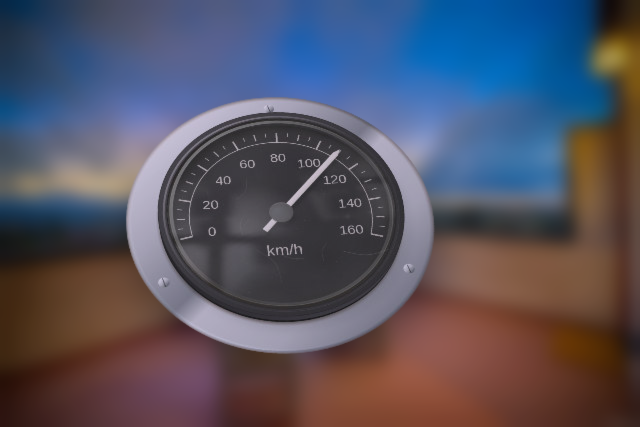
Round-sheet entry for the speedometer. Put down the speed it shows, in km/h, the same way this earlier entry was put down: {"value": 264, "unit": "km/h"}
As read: {"value": 110, "unit": "km/h"}
